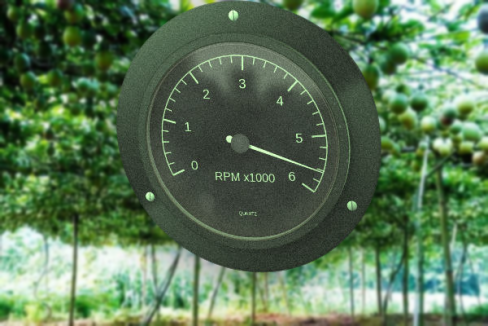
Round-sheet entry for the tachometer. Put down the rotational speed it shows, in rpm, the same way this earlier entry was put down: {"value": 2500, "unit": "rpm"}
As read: {"value": 5600, "unit": "rpm"}
